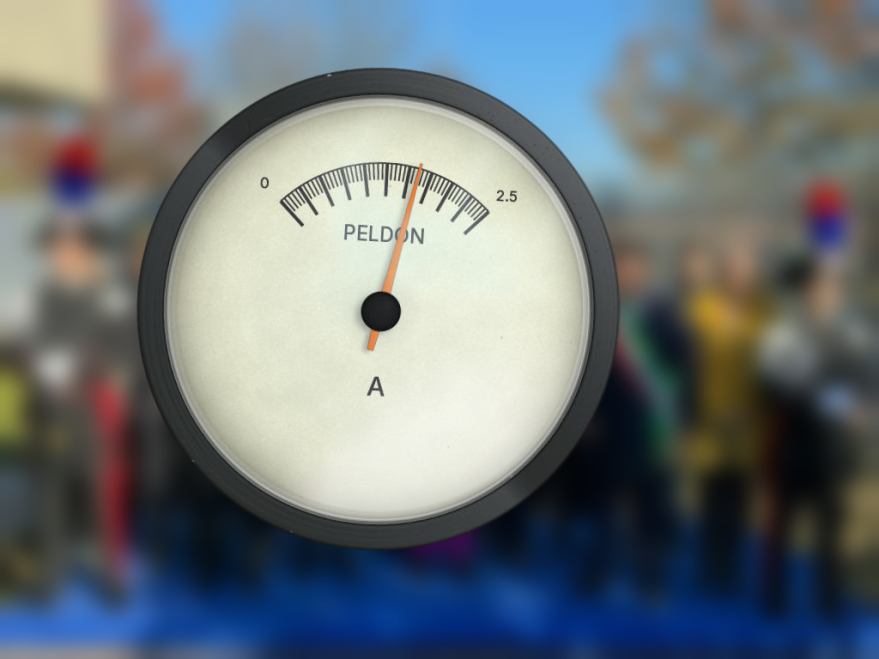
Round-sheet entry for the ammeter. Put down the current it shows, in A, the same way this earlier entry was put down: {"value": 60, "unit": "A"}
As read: {"value": 1.6, "unit": "A"}
